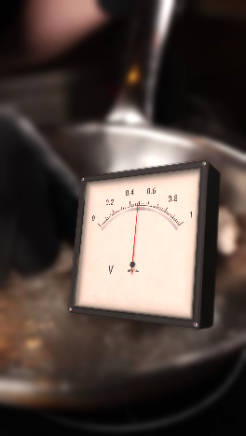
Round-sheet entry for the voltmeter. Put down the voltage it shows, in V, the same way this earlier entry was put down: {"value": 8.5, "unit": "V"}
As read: {"value": 0.5, "unit": "V"}
